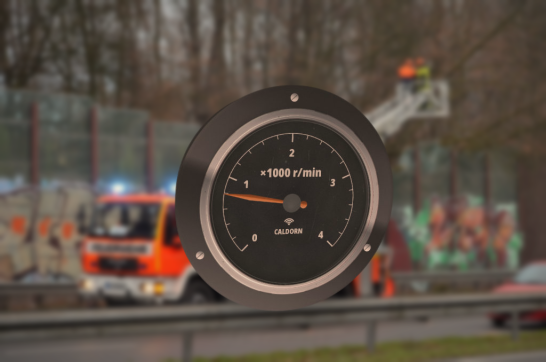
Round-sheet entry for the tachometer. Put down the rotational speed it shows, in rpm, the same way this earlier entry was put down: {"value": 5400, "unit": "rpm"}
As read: {"value": 800, "unit": "rpm"}
